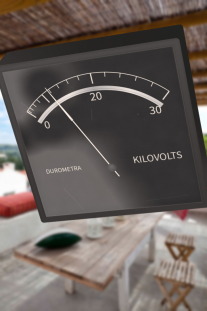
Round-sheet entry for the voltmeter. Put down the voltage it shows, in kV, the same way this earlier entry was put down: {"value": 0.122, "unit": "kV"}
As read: {"value": 12, "unit": "kV"}
